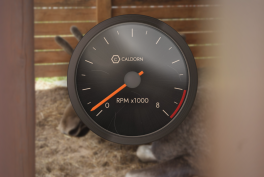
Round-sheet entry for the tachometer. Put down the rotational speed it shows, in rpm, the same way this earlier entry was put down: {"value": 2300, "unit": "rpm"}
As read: {"value": 250, "unit": "rpm"}
